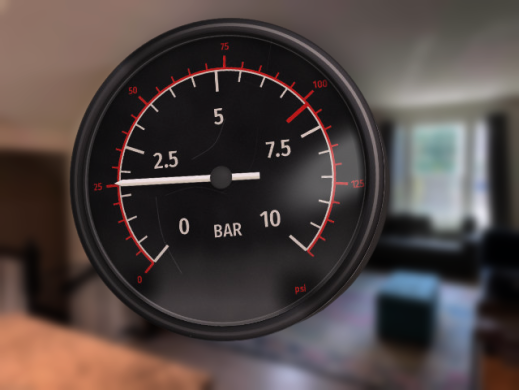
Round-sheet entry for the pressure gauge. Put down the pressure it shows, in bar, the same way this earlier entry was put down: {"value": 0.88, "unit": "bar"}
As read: {"value": 1.75, "unit": "bar"}
